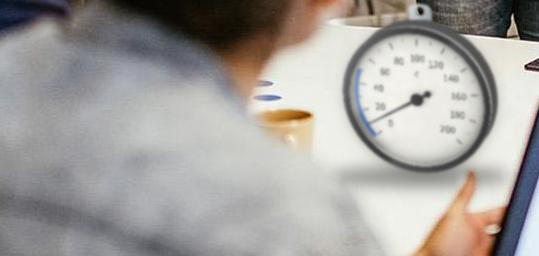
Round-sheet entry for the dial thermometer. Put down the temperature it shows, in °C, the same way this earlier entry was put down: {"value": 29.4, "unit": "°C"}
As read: {"value": 10, "unit": "°C"}
